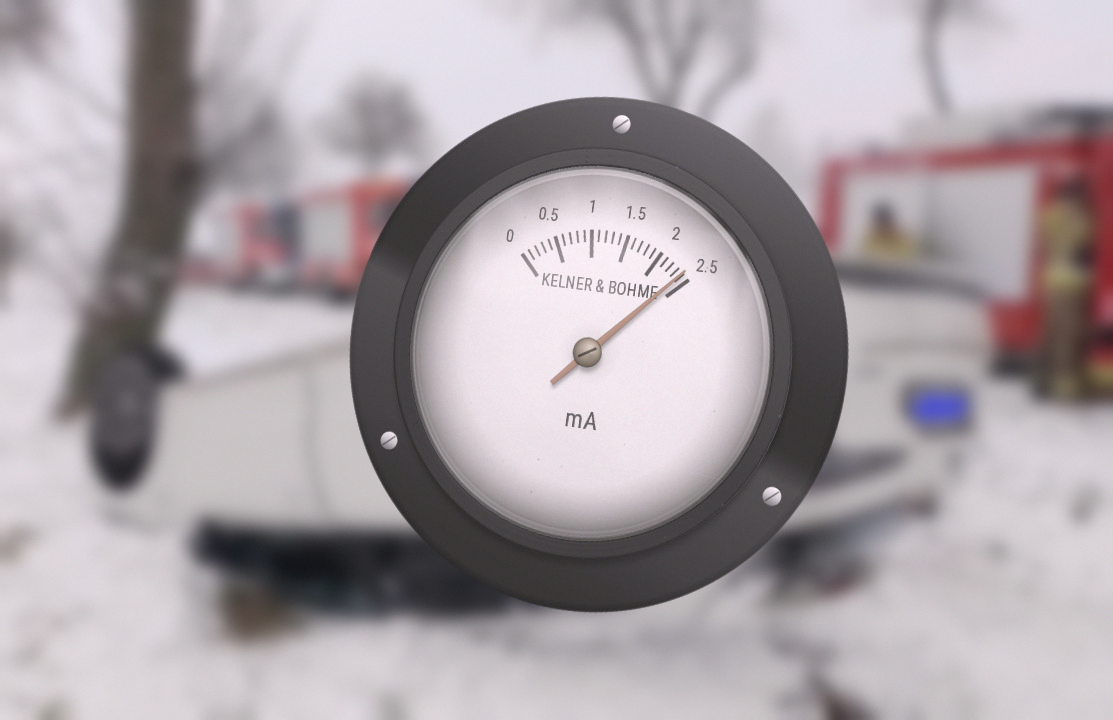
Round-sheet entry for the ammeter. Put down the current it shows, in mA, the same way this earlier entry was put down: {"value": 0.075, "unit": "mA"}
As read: {"value": 2.4, "unit": "mA"}
